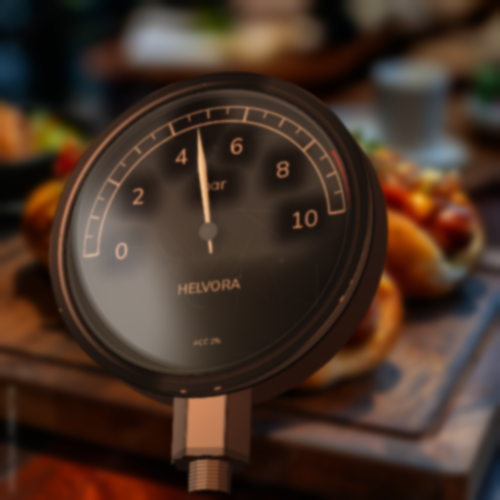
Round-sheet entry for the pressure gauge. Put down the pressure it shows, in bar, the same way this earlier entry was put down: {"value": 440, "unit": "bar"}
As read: {"value": 4.75, "unit": "bar"}
